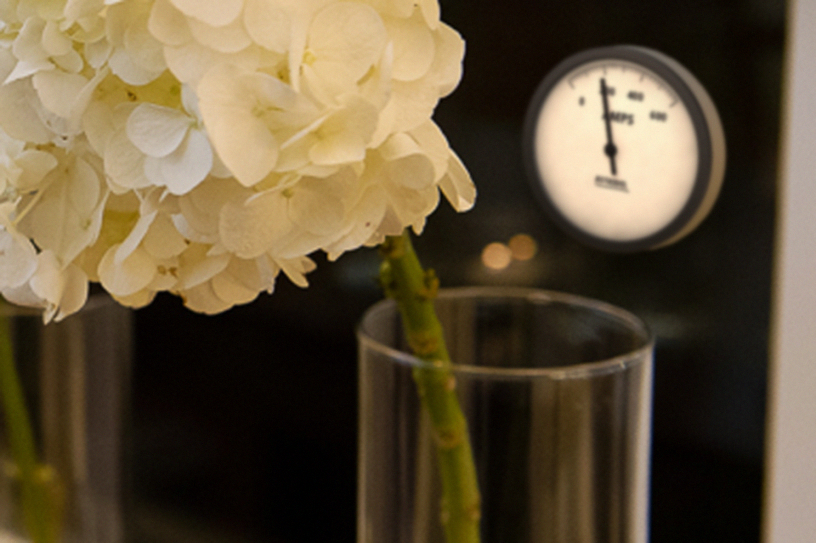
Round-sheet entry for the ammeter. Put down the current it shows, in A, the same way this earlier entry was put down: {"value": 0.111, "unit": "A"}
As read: {"value": 200, "unit": "A"}
